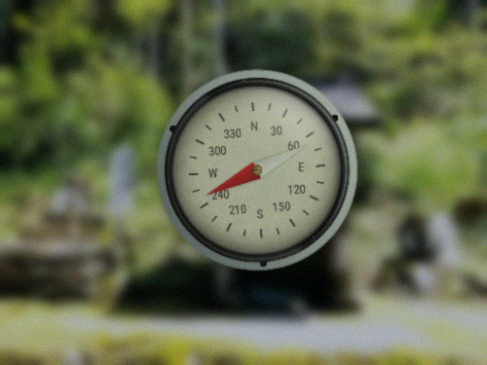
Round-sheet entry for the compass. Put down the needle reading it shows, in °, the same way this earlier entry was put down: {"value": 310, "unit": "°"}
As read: {"value": 247.5, "unit": "°"}
